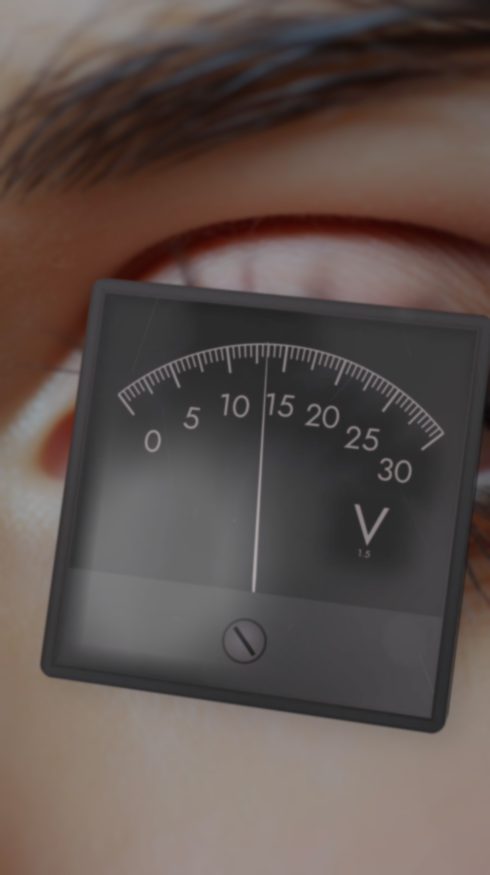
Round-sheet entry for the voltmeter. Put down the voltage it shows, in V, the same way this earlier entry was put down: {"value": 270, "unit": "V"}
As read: {"value": 13.5, "unit": "V"}
